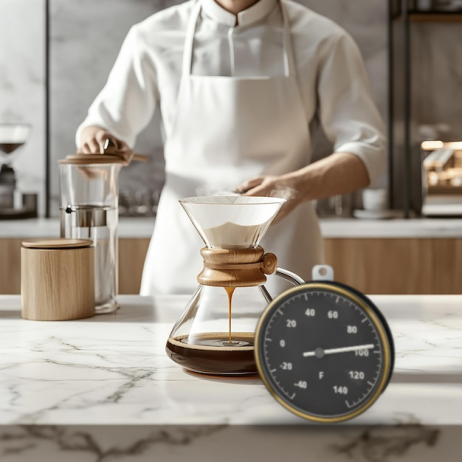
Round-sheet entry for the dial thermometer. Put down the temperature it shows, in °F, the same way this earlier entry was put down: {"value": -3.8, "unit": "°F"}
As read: {"value": 96, "unit": "°F"}
